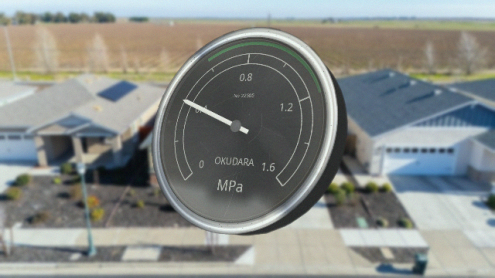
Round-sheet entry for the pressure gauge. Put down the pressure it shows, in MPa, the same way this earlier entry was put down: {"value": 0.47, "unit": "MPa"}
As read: {"value": 0.4, "unit": "MPa"}
